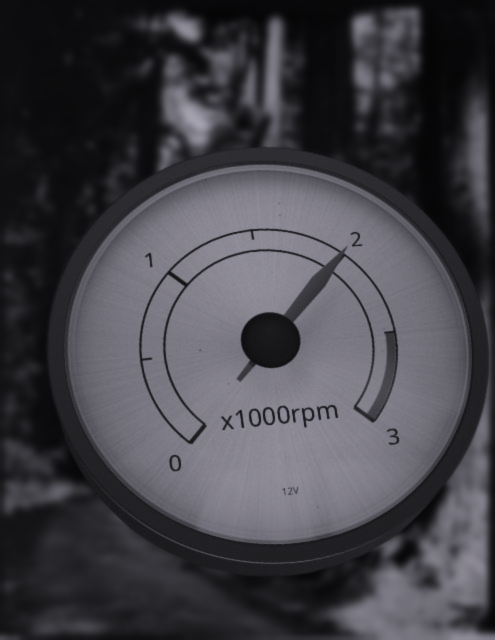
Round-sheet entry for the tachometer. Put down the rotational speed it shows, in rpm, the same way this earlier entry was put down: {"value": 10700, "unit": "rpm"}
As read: {"value": 2000, "unit": "rpm"}
